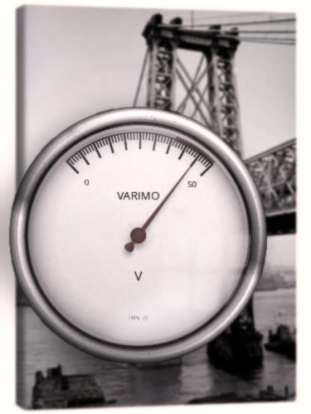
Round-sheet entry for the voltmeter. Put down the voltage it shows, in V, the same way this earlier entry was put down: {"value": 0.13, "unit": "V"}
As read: {"value": 45, "unit": "V"}
